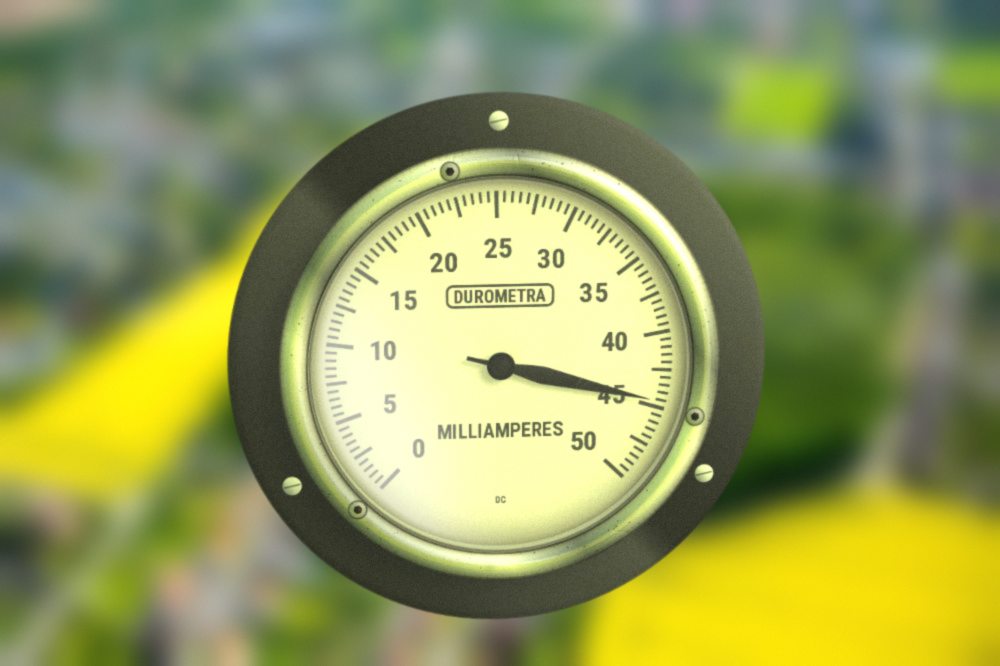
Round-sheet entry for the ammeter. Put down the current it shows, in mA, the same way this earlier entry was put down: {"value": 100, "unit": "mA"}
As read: {"value": 44.5, "unit": "mA"}
